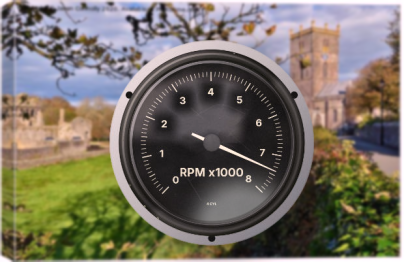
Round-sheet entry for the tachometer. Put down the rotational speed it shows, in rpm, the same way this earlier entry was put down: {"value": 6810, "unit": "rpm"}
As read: {"value": 7400, "unit": "rpm"}
